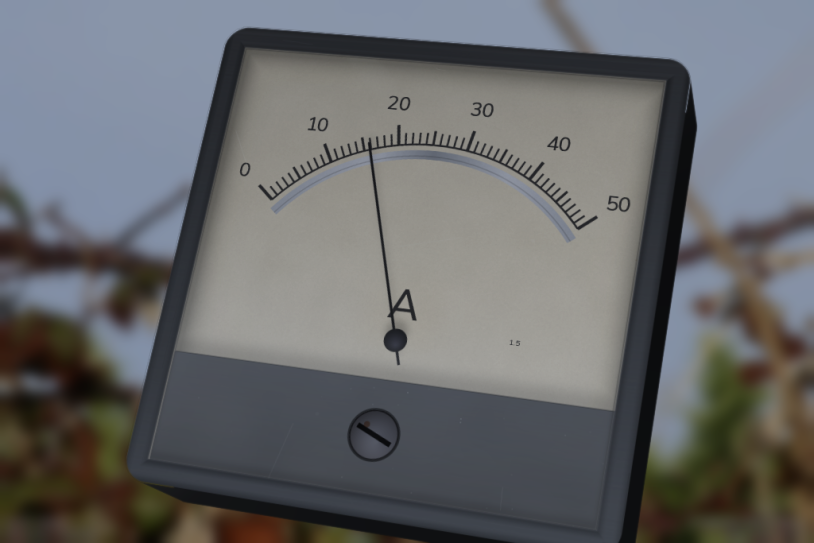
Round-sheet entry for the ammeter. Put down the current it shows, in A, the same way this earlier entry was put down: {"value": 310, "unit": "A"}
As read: {"value": 16, "unit": "A"}
